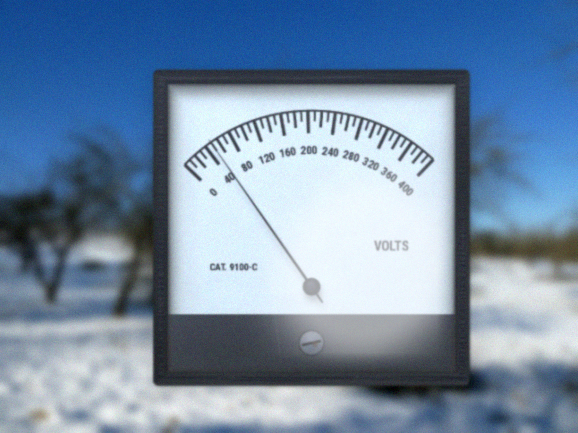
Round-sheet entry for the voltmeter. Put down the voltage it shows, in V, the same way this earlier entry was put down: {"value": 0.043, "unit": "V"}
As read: {"value": 50, "unit": "V"}
